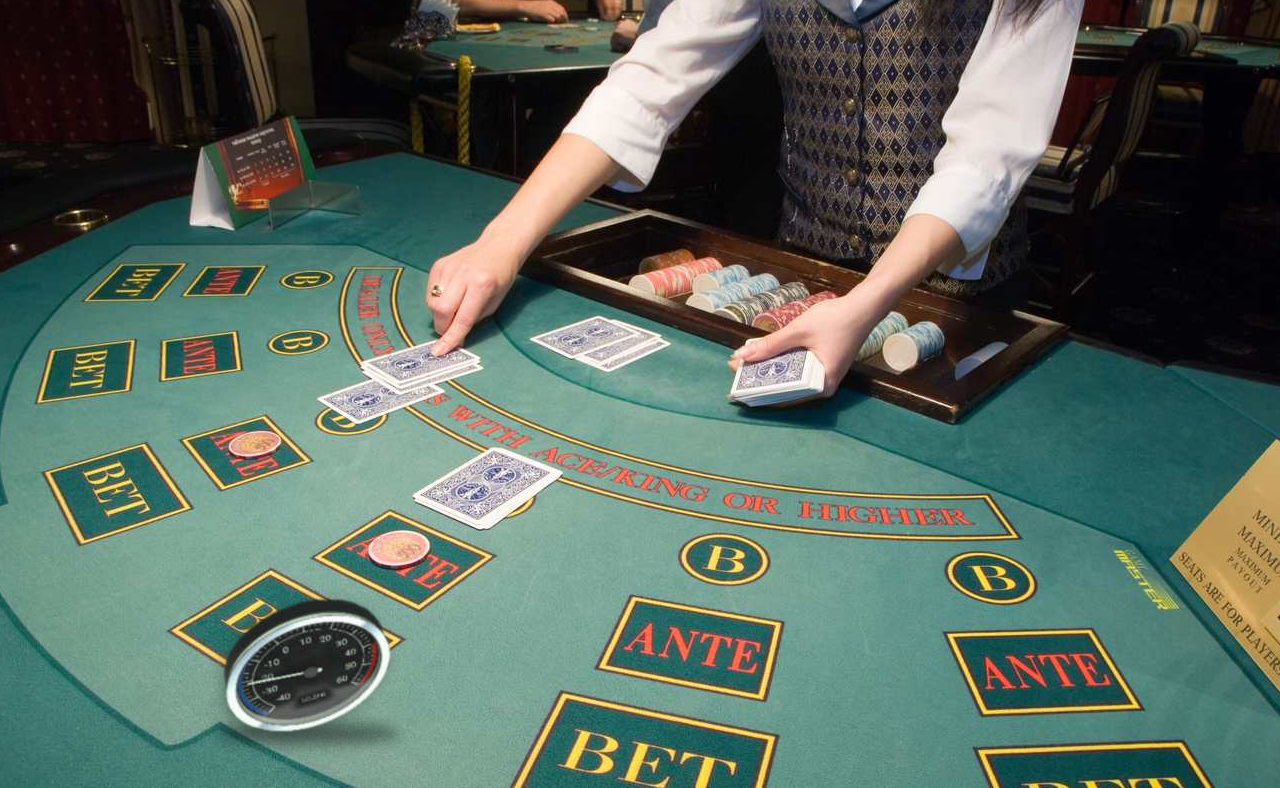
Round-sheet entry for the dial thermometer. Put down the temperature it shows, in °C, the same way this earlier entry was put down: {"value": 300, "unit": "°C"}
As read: {"value": -20, "unit": "°C"}
